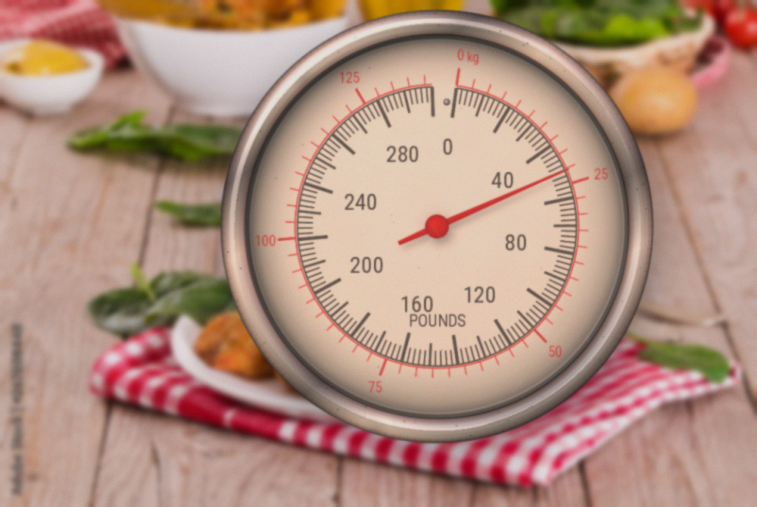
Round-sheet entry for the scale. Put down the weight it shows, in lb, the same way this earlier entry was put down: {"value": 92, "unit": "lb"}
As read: {"value": 50, "unit": "lb"}
